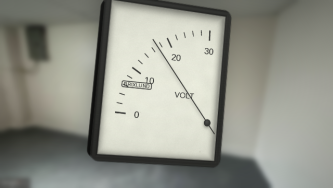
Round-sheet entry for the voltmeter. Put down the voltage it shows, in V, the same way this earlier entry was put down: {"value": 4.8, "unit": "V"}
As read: {"value": 17, "unit": "V"}
